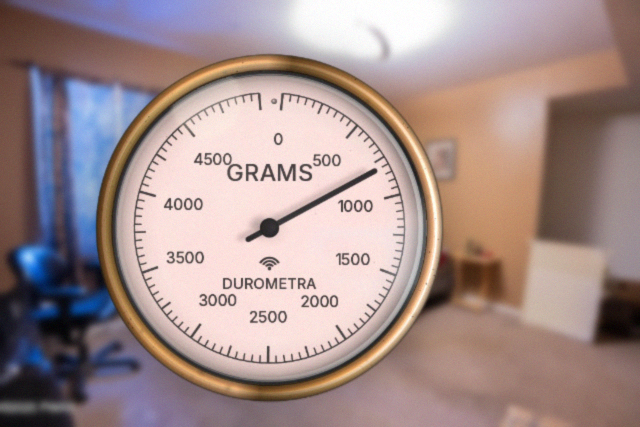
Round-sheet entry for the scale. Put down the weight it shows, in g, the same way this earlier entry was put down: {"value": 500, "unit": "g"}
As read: {"value": 800, "unit": "g"}
